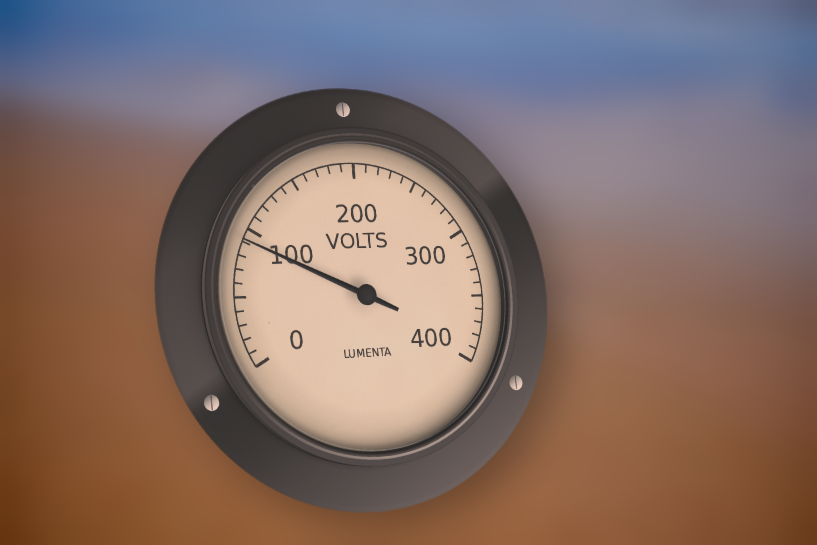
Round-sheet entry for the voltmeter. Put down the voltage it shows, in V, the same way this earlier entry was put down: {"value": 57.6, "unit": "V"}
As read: {"value": 90, "unit": "V"}
